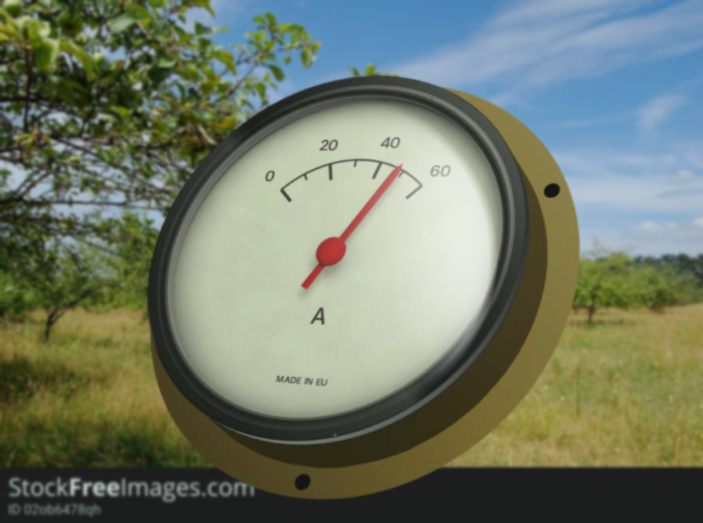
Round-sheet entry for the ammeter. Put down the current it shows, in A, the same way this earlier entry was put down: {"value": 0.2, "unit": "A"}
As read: {"value": 50, "unit": "A"}
